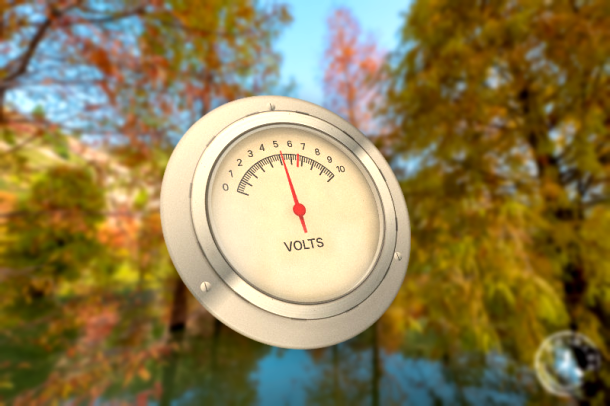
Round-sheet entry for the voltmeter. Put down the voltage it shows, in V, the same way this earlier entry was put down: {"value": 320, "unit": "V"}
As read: {"value": 5, "unit": "V"}
